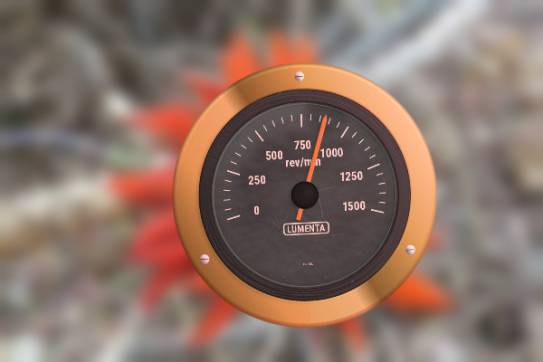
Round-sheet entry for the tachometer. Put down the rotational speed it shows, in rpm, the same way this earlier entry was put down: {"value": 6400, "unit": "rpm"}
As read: {"value": 875, "unit": "rpm"}
